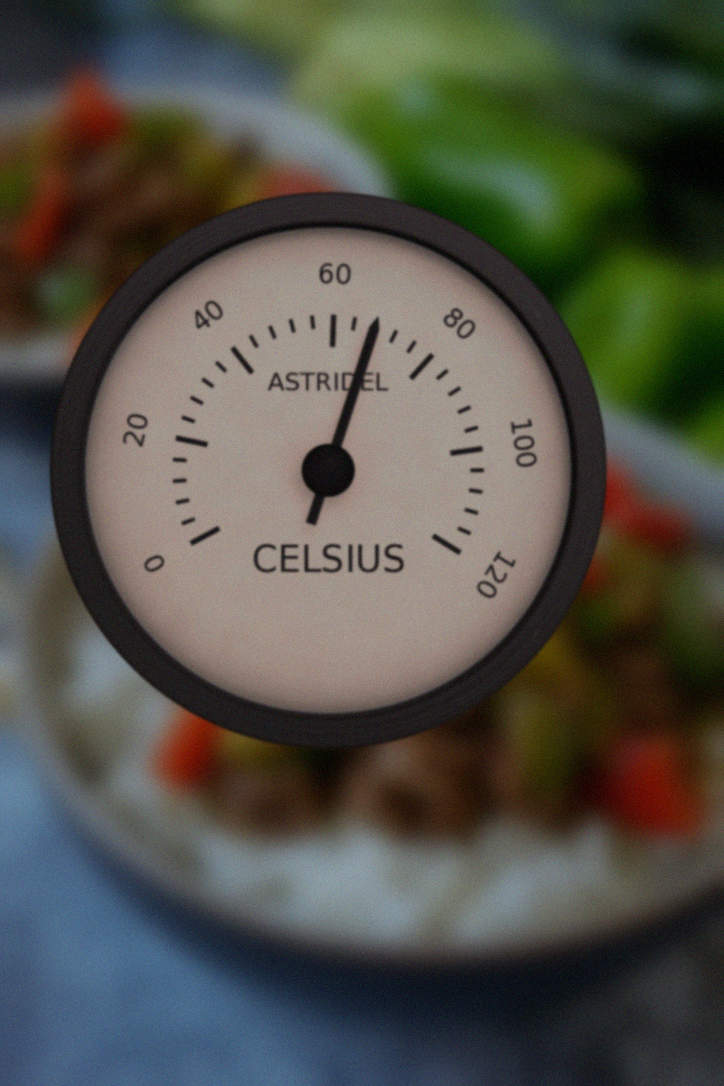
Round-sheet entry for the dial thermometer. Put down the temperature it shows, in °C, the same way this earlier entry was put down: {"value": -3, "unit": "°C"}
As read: {"value": 68, "unit": "°C"}
